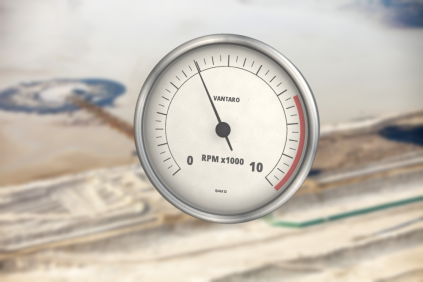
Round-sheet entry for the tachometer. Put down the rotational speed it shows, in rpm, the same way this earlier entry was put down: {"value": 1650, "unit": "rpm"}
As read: {"value": 4000, "unit": "rpm"}
